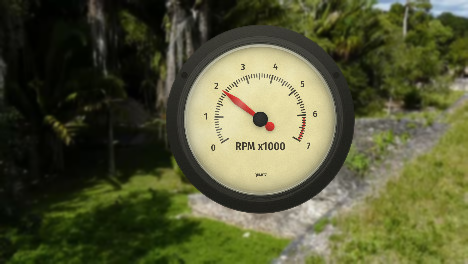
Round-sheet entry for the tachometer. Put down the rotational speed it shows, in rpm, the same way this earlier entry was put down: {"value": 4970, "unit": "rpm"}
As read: {"value": 2000, "unit": "rpm"}
